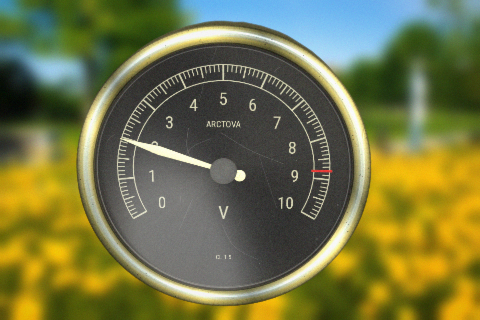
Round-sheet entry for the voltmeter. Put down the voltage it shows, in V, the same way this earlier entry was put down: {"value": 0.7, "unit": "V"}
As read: {"value": 2, "unit": "V"}
